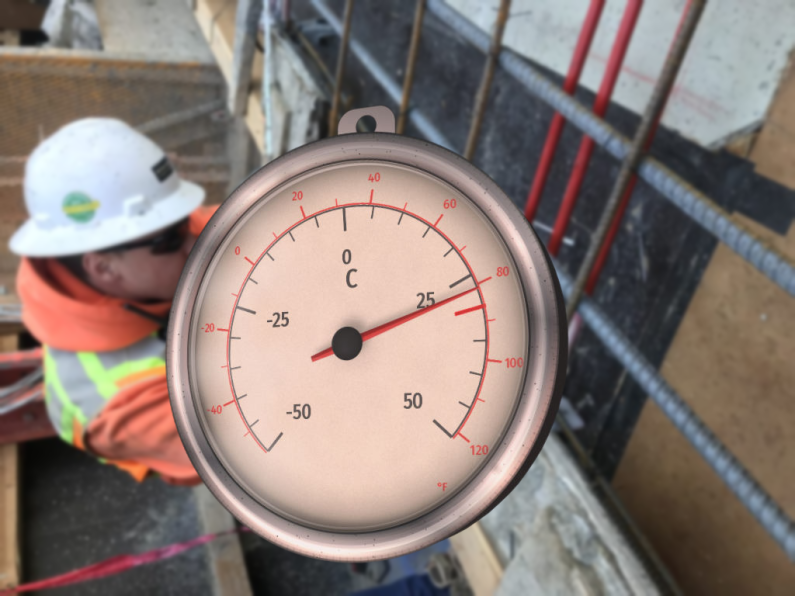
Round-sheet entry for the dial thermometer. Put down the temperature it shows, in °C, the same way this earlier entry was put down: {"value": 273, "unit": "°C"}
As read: {"value": 27.5, "unit": "°C"}
